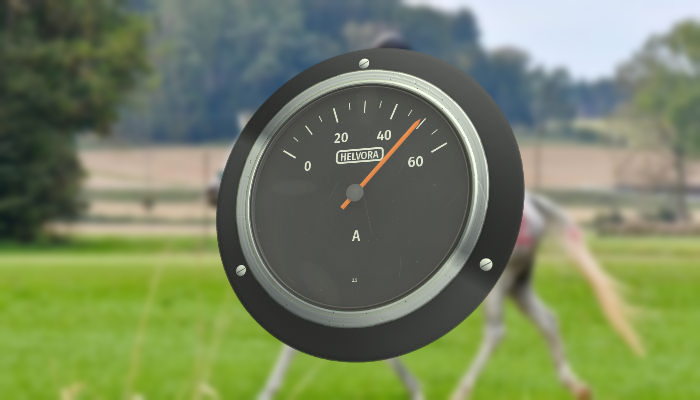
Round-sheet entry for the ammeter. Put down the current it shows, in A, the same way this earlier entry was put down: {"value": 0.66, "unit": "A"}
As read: {"value": 50, "unit": "A"}
